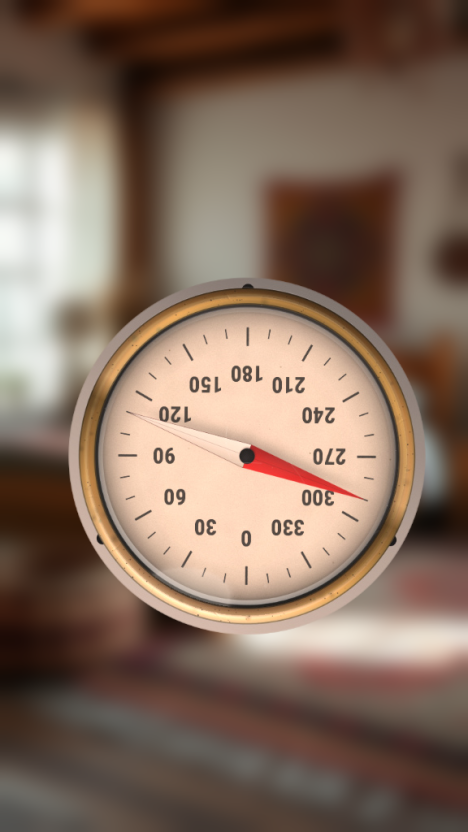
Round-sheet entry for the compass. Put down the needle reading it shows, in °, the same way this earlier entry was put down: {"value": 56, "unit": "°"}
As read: {"value": 290, "unit": "°"}
